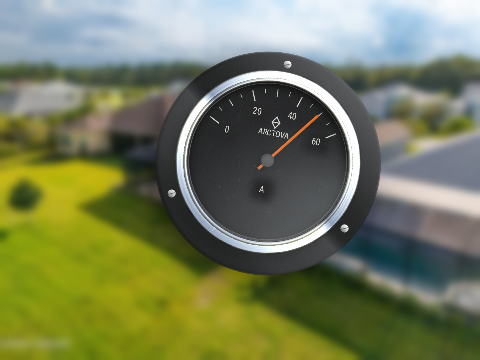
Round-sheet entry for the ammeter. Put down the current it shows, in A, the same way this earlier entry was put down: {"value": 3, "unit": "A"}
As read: {"value": 50, "unit": "A"}
